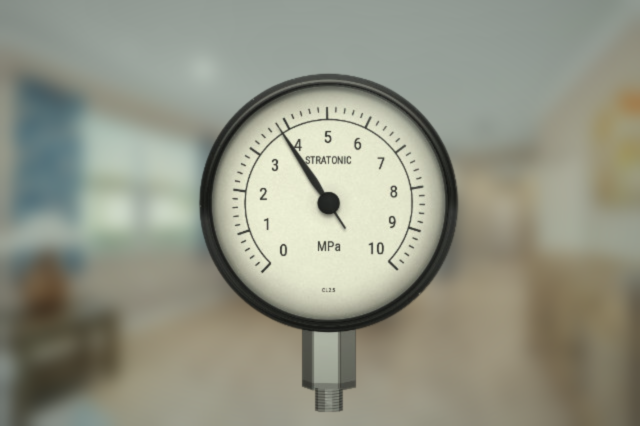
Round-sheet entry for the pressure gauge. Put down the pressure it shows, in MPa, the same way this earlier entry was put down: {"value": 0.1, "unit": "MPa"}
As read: {"value": 3.8, "unit": "MPa"}
